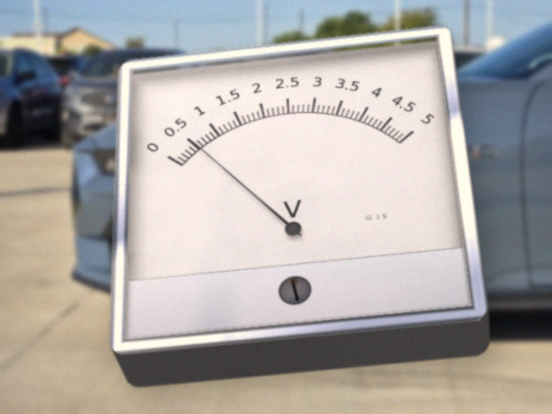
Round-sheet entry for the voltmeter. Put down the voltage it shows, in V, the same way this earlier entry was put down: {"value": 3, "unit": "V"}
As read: {"value": 0.5, "unit": "V"}
